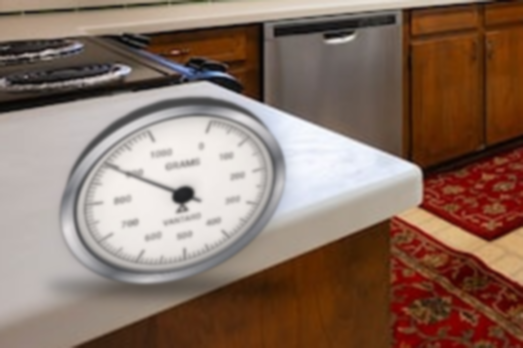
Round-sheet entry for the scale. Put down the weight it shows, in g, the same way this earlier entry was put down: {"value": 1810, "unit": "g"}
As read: {"value": 900, "unit": "g"}
